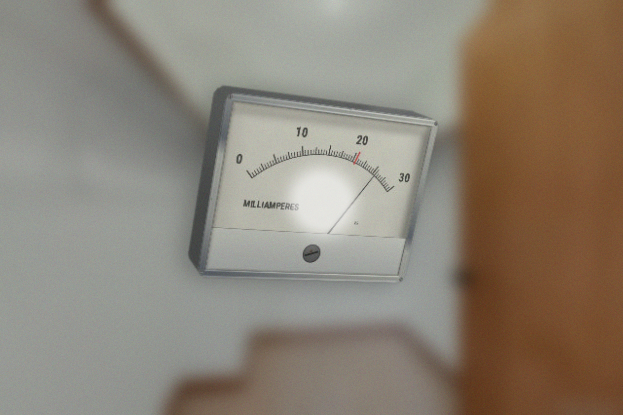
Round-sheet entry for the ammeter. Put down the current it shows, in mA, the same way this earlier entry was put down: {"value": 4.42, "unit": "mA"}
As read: {"value": 25, "unit": "mA"}
